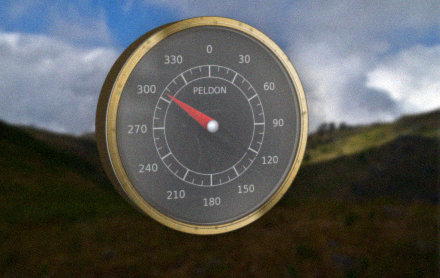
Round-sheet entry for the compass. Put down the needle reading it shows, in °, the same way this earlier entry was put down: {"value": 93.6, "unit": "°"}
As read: {"value": 305, "unit": "°"}
